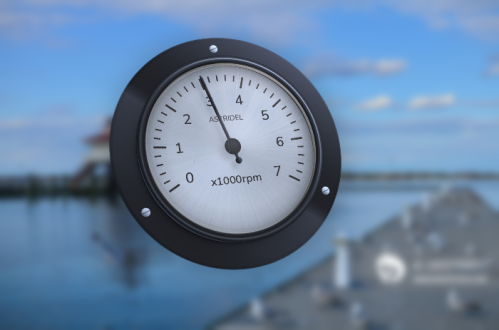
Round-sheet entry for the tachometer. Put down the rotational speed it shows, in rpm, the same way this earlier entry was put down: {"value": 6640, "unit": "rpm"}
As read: {"value": 3000, "unit": "rpm"}
